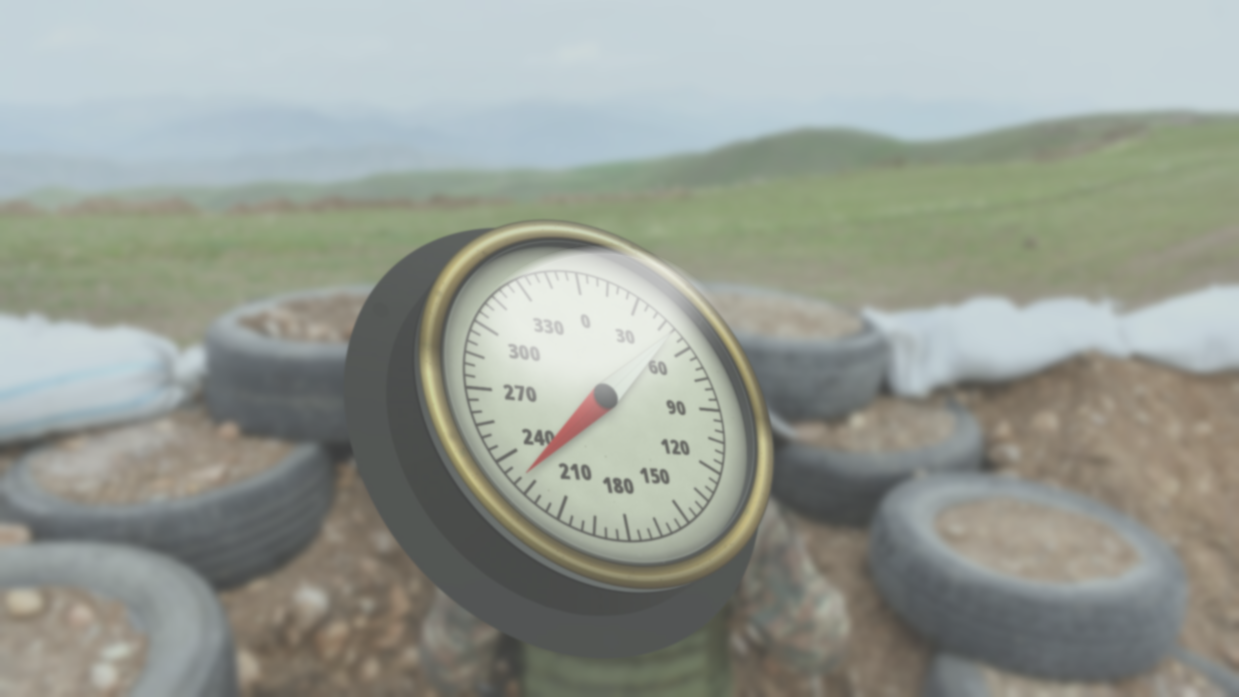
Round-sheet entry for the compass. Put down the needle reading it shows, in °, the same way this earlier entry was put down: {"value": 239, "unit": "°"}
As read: {"value": 230, "unit": "°"}
